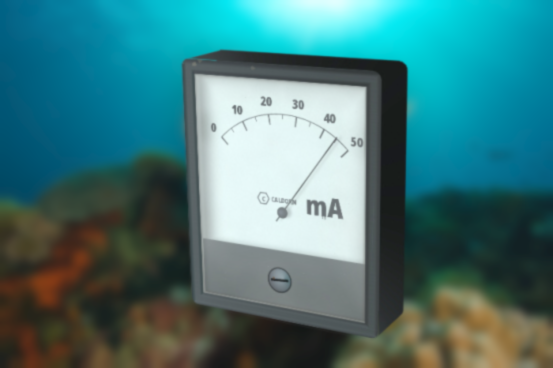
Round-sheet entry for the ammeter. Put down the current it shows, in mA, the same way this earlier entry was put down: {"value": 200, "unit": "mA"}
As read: {"value": 45, "unit": "mA"}
